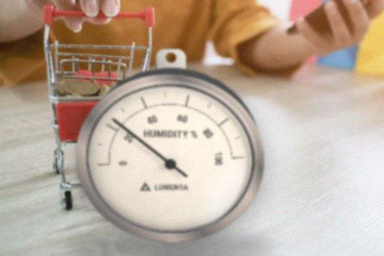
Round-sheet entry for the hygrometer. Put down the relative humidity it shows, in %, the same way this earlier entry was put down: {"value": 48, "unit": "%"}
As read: {"value": 25, "unit": "%"}
